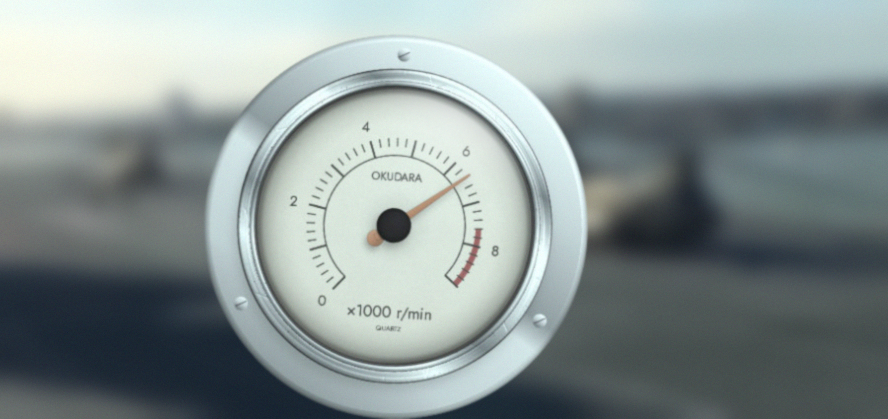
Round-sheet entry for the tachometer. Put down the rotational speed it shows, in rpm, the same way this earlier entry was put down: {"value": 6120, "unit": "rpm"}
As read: {"value": 6400, "unit": "rpm"}
